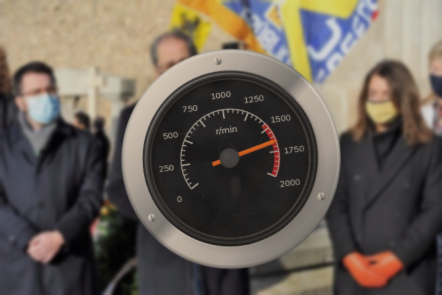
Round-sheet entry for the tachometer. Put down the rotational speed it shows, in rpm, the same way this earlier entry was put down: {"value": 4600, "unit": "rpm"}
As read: {"value": 1650, "unit": "rpm"}
